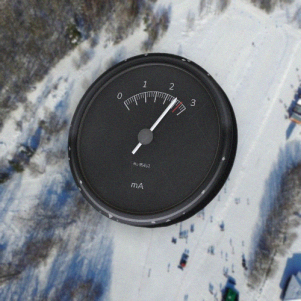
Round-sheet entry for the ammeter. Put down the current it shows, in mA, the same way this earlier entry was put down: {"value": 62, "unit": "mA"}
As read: {"value": 2.5, "unit": "mA"}
